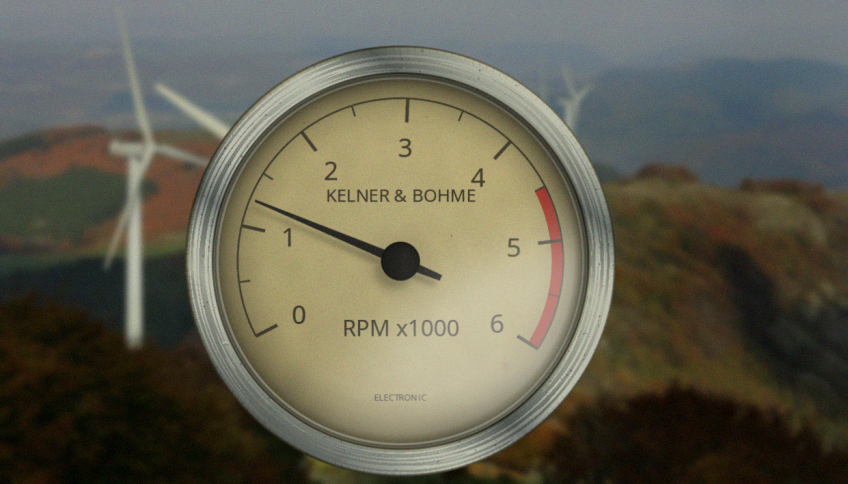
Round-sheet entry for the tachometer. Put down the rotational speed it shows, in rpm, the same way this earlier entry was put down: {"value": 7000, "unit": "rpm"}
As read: {"value": 1250, "unit": "rpm"}
